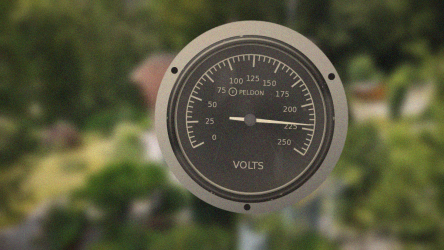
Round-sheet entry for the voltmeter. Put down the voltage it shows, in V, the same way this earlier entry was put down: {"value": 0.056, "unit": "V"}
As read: {"value": 220, "unit": "V"}
